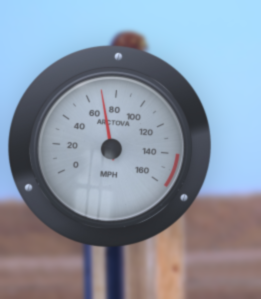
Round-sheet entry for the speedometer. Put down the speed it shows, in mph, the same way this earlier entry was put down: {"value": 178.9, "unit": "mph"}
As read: {"value": 70, "unit": "mph"}
